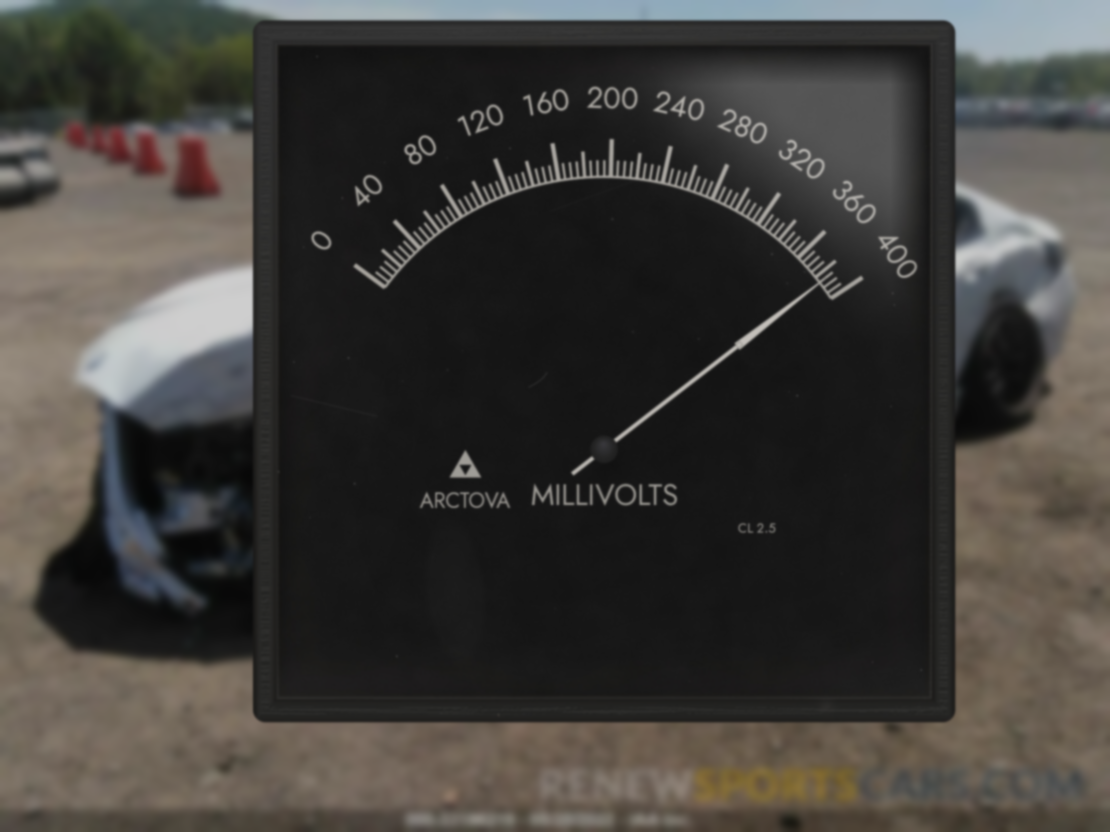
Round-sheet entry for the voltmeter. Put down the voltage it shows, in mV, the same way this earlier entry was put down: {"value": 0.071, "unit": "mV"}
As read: {"value": 385, "unit": "mV"}
